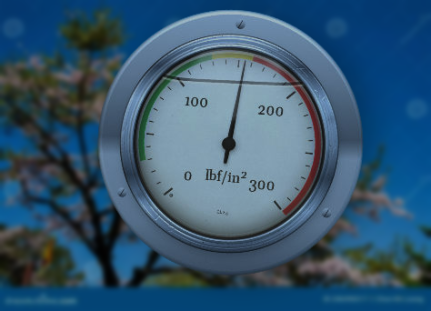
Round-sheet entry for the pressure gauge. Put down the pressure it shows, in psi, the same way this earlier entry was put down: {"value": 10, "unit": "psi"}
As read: {"value": 155, "unit": "psi"}
